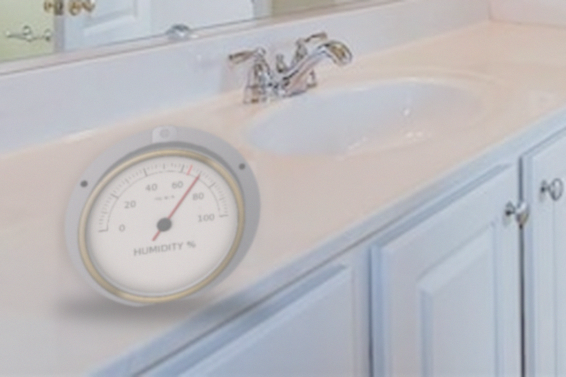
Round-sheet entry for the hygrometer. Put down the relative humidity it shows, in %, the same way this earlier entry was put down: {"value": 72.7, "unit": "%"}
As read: {"value": 70, "unit": "%"}
